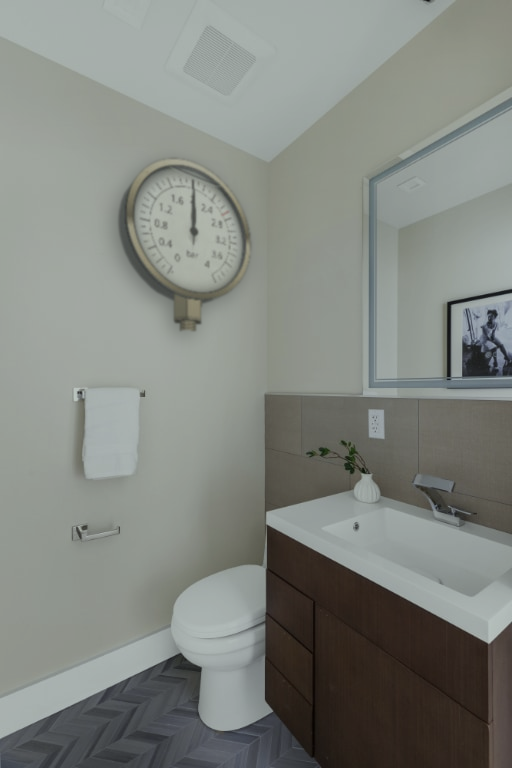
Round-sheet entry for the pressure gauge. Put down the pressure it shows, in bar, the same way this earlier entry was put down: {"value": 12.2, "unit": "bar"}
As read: {"value": 2, "unit": "bar"}
